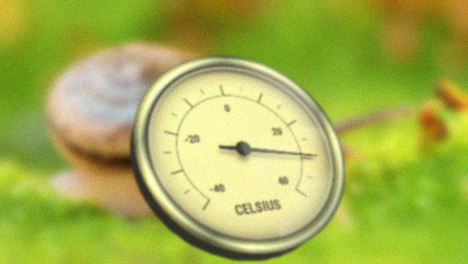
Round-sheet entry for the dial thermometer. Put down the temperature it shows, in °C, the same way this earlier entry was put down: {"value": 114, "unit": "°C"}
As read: {"value": 30, "unit": "°C"}
